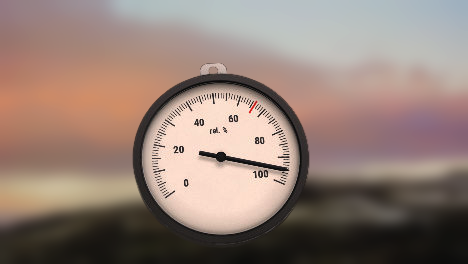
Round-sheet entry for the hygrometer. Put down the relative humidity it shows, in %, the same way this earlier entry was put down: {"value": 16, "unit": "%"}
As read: {"value": 95, "unit": "%"}
